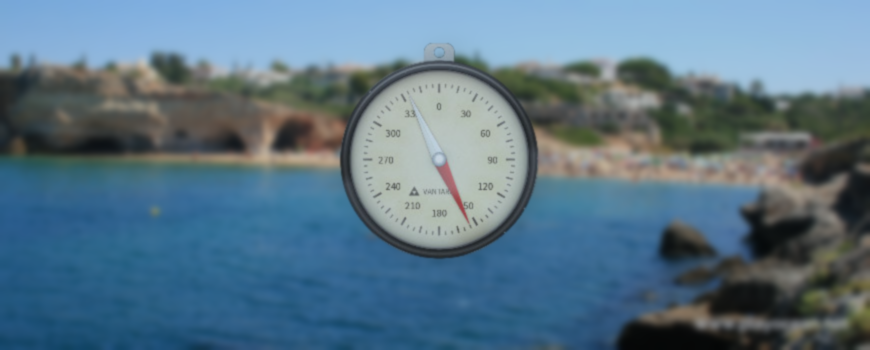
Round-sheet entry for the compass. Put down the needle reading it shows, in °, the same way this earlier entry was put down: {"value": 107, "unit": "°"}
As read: {"value": 155, "unit": "°"}
